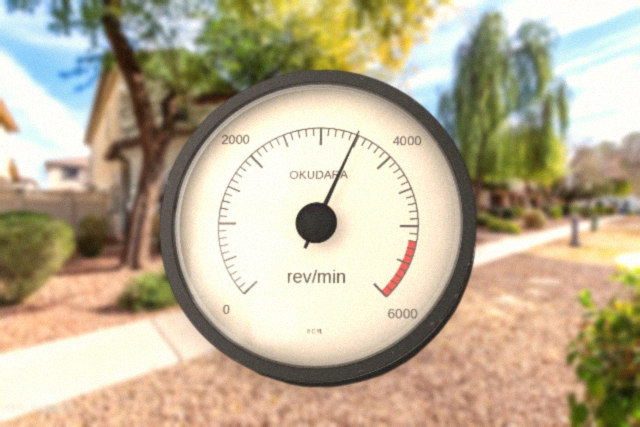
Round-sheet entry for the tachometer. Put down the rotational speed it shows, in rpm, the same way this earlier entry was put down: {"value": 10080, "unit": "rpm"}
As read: {"value": 3500, "unit": "rpm"}
